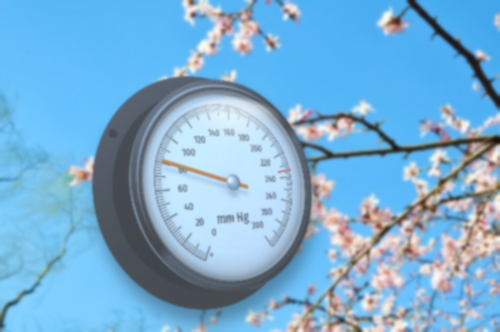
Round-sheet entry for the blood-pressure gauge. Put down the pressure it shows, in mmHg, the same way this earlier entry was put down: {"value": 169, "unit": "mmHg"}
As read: {"value": 80, "unit": "mmHg"}
